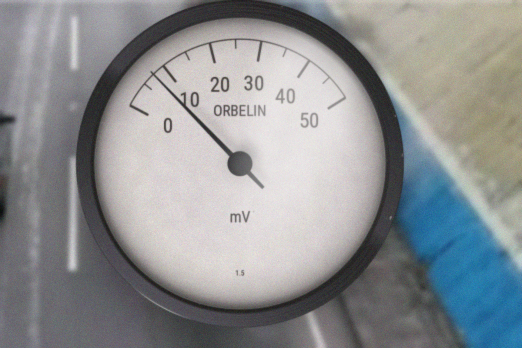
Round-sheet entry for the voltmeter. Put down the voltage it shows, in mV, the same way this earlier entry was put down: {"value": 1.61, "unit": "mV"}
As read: {"value": 7.5, "unit": "mV"}
